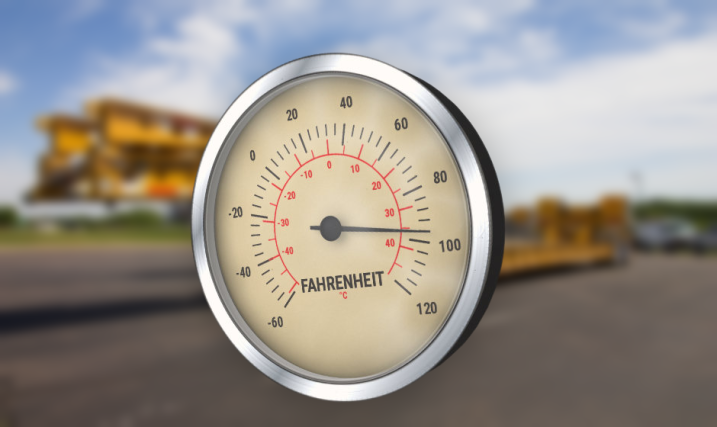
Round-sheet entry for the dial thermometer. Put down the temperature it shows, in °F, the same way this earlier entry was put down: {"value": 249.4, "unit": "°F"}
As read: {"value": 96, "unit": "°F"}
